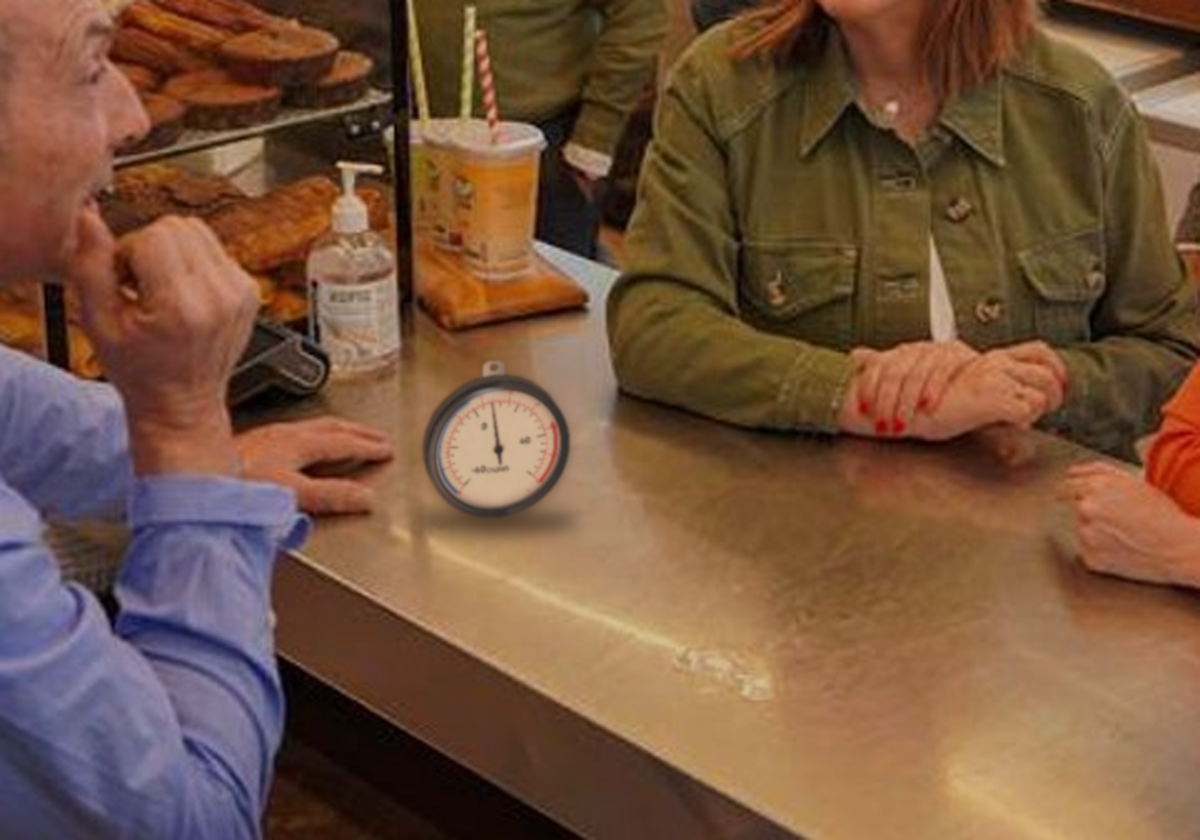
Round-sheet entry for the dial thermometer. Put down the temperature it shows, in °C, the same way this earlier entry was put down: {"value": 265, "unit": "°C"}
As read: {"value": 8, "unit": "°C"}
